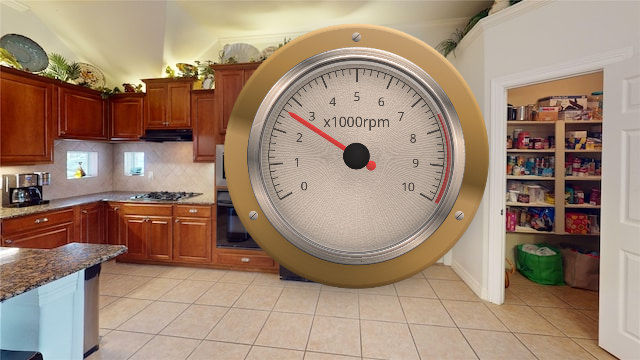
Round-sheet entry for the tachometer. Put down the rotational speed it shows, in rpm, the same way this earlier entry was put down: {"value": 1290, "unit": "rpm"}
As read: {"value": 2600, "unit": "rpm"}
